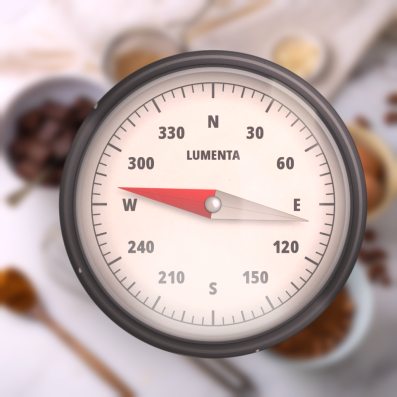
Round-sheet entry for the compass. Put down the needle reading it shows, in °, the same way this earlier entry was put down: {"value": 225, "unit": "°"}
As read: {"value": 280, "unit": "°"}
